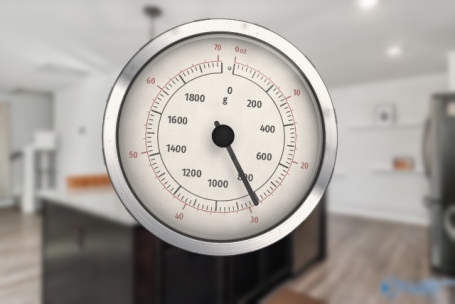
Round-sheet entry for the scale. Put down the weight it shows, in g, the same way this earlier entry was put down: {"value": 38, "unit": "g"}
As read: {"value": 820, "unit": "g"}
